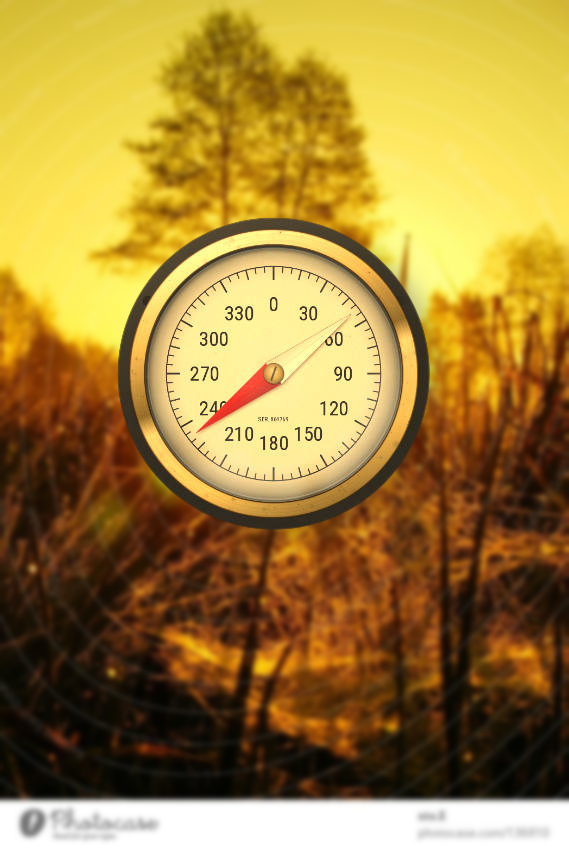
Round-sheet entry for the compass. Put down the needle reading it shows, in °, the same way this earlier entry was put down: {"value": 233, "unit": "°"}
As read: {"value": 232.5, "unit": "°"}
